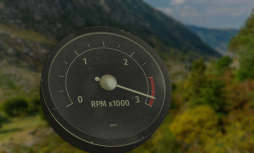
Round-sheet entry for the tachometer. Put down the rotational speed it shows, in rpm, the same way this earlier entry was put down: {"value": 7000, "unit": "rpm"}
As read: {"value": 2875, "unit": "rpm"}
